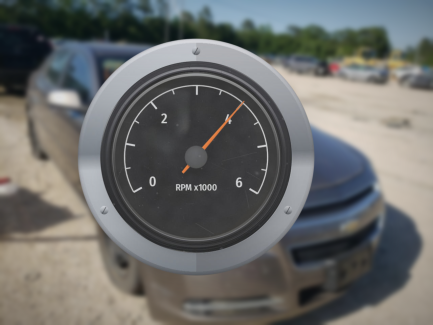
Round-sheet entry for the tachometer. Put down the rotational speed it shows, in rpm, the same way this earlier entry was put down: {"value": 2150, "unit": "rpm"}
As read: {"value": 4000, "unit": "rpm"}
